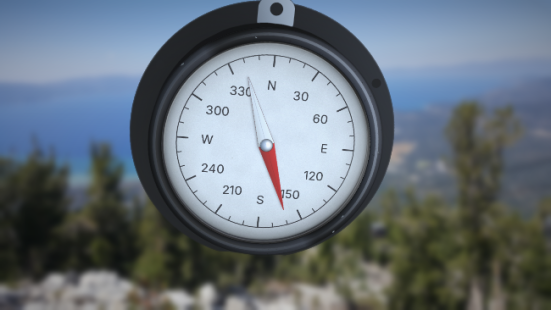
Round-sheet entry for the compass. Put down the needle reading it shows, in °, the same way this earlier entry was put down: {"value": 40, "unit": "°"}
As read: {"value": 160, "unit": "°"}
